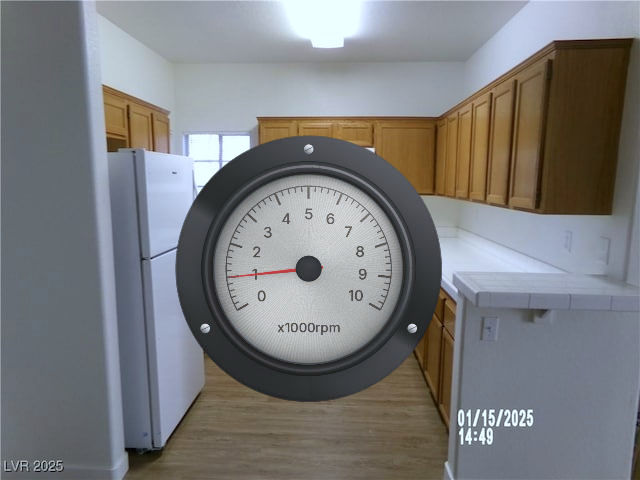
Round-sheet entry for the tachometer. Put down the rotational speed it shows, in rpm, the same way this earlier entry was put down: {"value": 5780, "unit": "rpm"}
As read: {"value": 1000, "unit": "rpm"}
